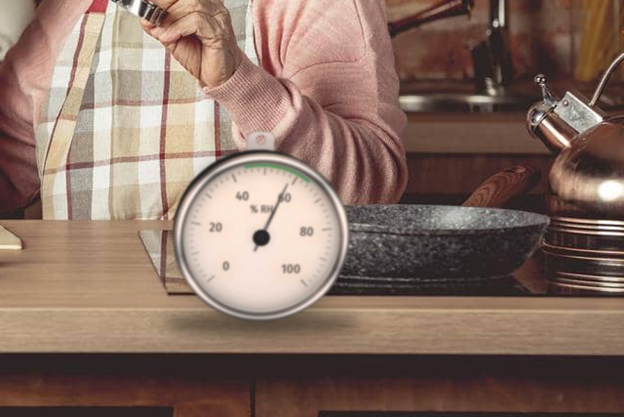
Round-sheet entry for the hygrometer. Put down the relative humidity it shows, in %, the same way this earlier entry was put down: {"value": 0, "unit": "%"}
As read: {"value": 58, "unit": "%"}
